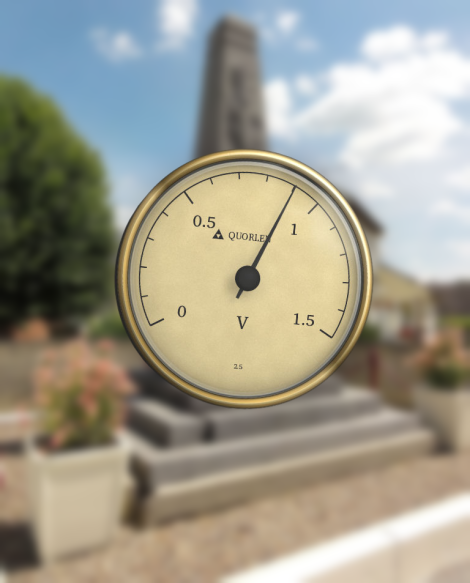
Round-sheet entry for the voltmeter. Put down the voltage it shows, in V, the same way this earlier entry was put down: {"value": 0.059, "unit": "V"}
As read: {"value": 0.9, "unit": "V"}
